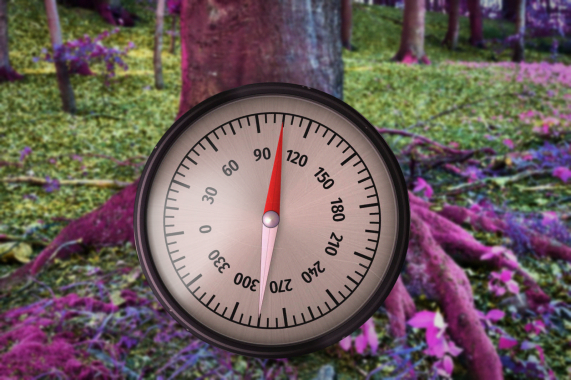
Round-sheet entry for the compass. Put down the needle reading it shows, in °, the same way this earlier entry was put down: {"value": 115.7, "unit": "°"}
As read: {"value": 105, "unit": "°"}
